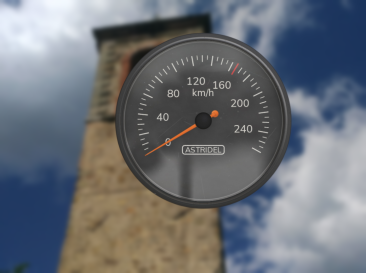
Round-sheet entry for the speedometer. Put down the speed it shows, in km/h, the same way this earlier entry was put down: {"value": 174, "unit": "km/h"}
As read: {"value": 0, "unit": "km/h"}
